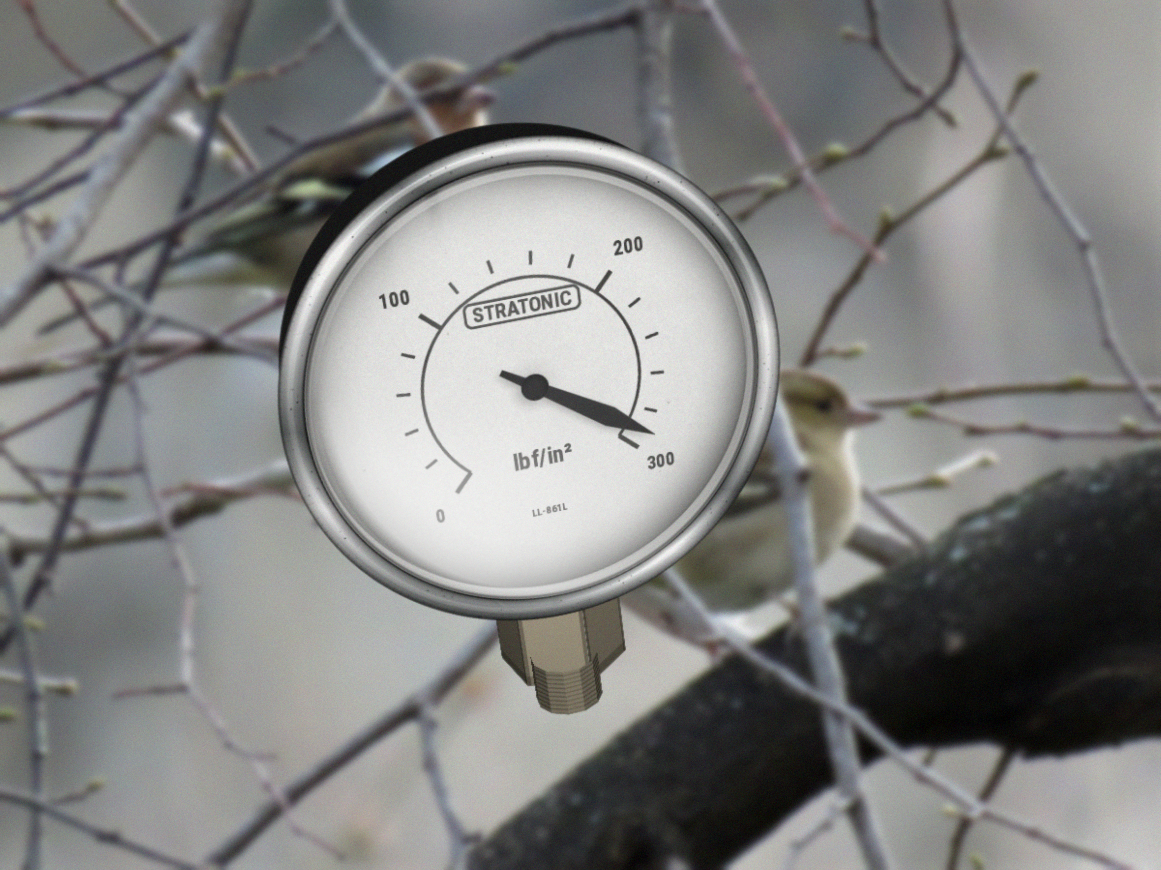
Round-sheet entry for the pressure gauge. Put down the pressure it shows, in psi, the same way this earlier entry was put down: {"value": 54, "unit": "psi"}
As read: {"value": 290, "unit": "psi"}
